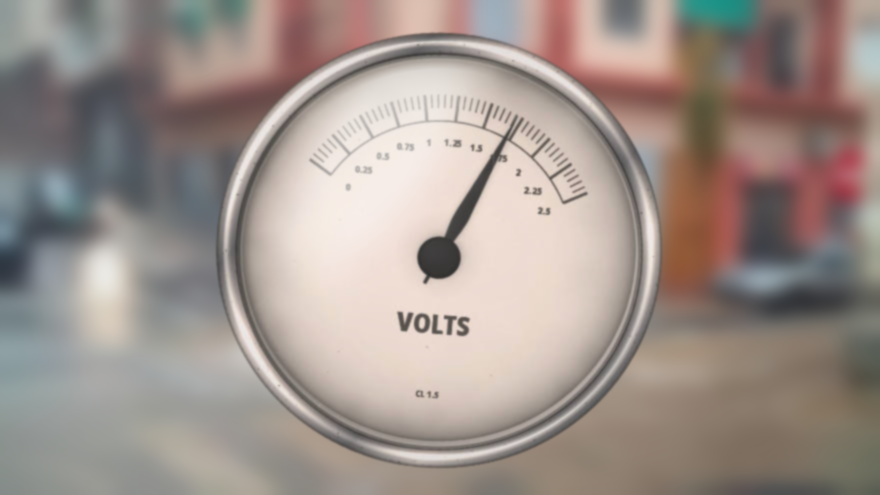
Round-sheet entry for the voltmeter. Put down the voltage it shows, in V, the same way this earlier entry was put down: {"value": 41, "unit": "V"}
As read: {"value": 1.7, "unit": "V"}
